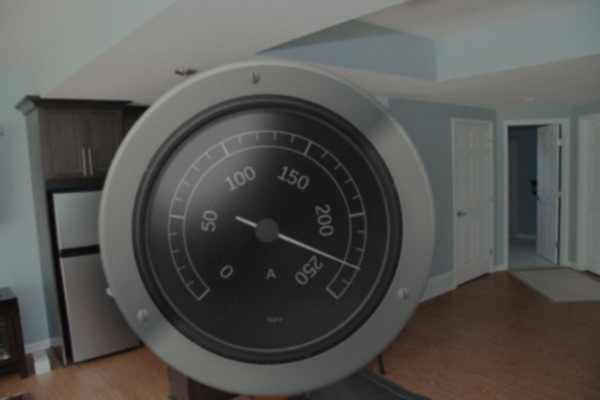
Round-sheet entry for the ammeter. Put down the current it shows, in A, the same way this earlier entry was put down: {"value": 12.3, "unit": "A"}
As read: {"value": 230, "unit": "A"}
